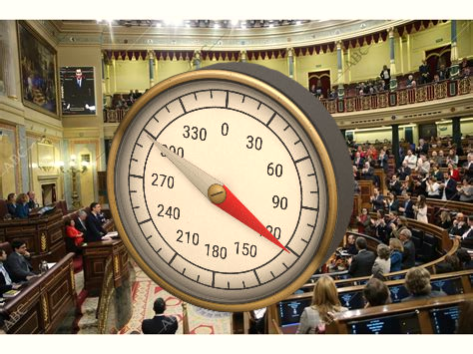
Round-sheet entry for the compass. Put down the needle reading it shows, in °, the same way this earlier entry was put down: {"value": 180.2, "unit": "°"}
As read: {"value": 120, "unit": "°"}
